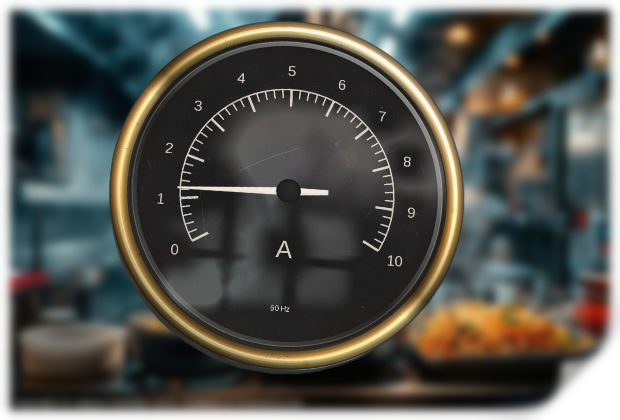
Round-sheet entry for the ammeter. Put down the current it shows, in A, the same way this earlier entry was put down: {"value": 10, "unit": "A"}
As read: {"value": 1.2, "unit": "A"}
